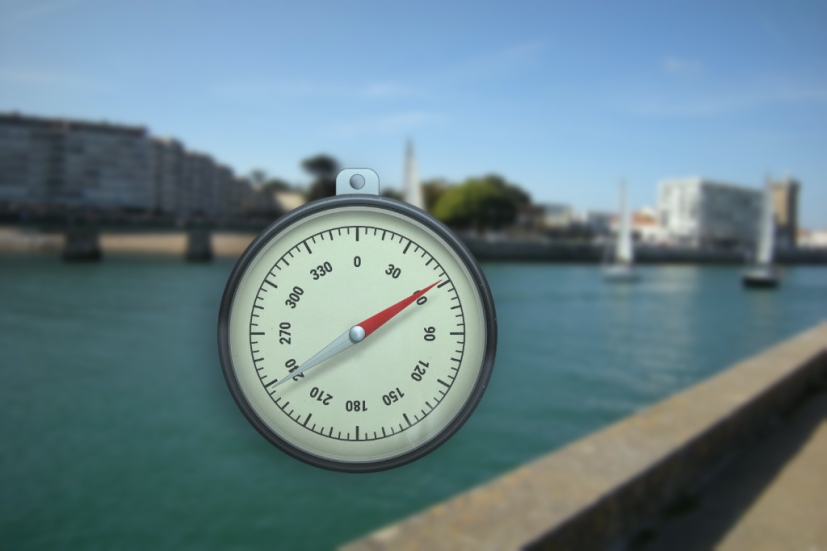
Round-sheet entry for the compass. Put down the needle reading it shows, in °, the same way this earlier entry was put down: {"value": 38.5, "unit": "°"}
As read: {"value": 57.5, "unit": "°"}
